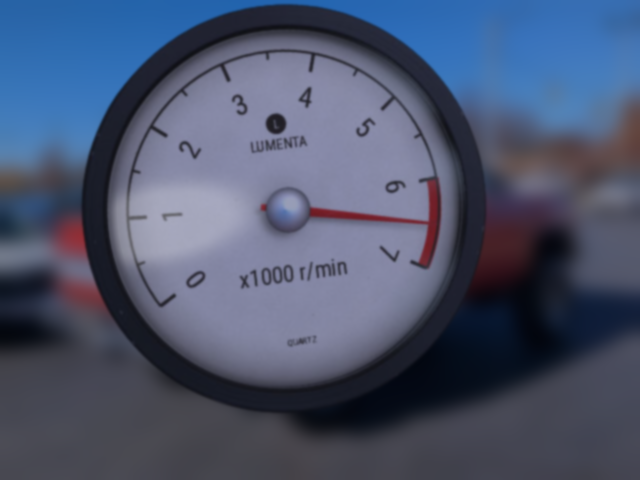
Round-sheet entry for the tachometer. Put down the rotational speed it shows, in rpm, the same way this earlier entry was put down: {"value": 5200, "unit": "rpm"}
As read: {"value": 6500, "unit": "rpm"}
